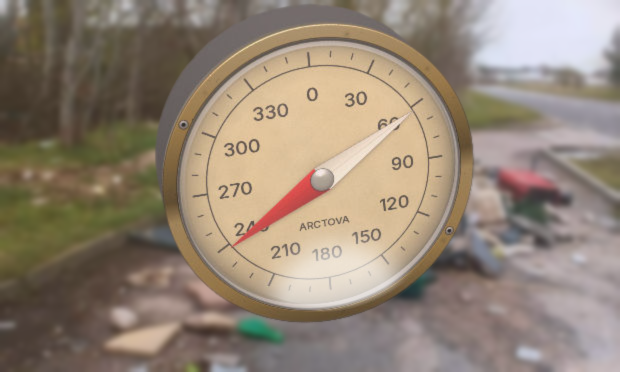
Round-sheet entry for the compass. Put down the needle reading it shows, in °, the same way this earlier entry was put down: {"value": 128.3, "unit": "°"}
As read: {"value": 240, "unit": "°"}
